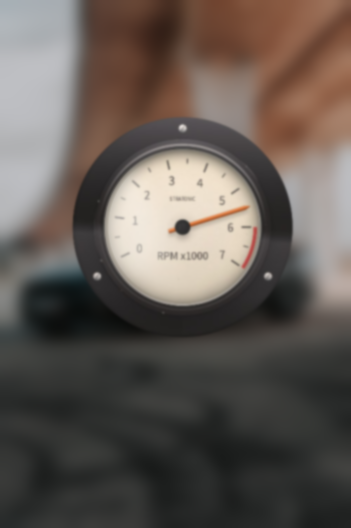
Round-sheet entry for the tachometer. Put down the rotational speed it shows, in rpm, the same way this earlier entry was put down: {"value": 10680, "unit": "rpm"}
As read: {"value": 5500, "unit": "rpm"}
